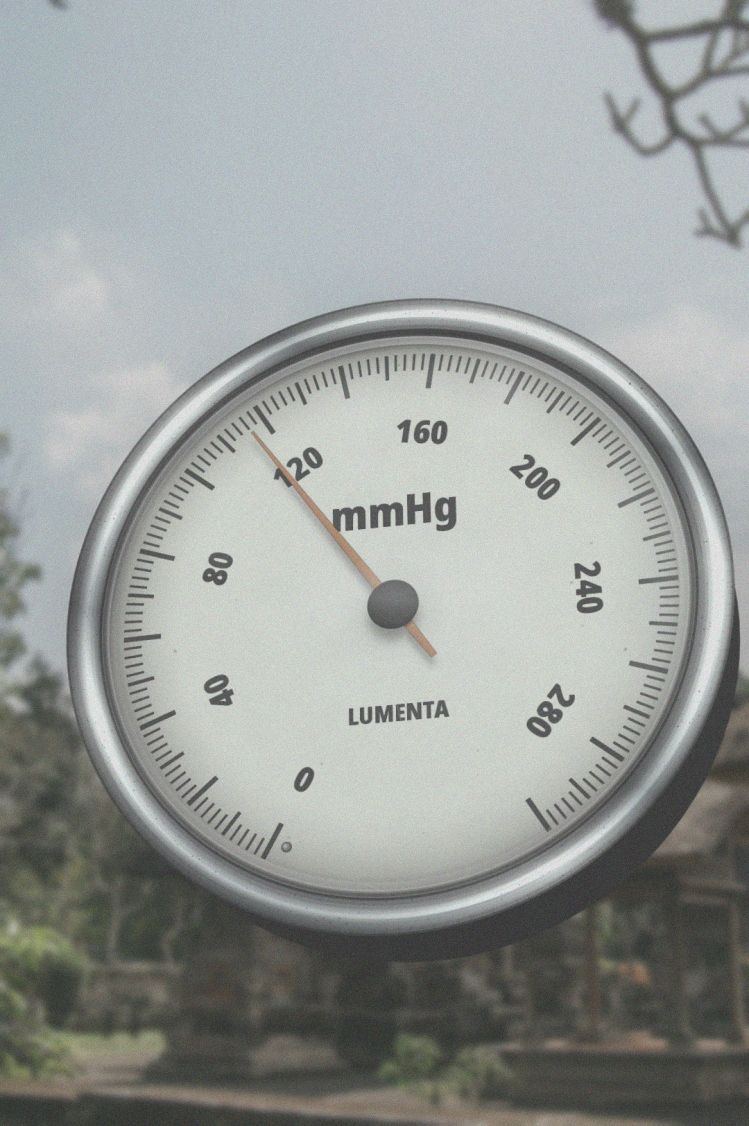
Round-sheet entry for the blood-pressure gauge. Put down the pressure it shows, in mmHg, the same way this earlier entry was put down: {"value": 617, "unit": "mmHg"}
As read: {"value": 116, "unit": "mmHg"}
